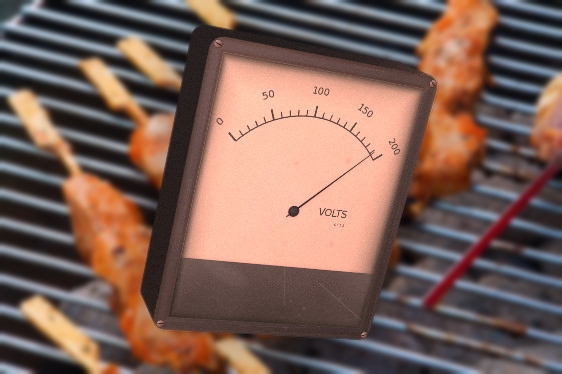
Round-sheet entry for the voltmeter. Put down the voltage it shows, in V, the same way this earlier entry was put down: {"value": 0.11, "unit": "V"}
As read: {"value": 190, "unit": "V"}
